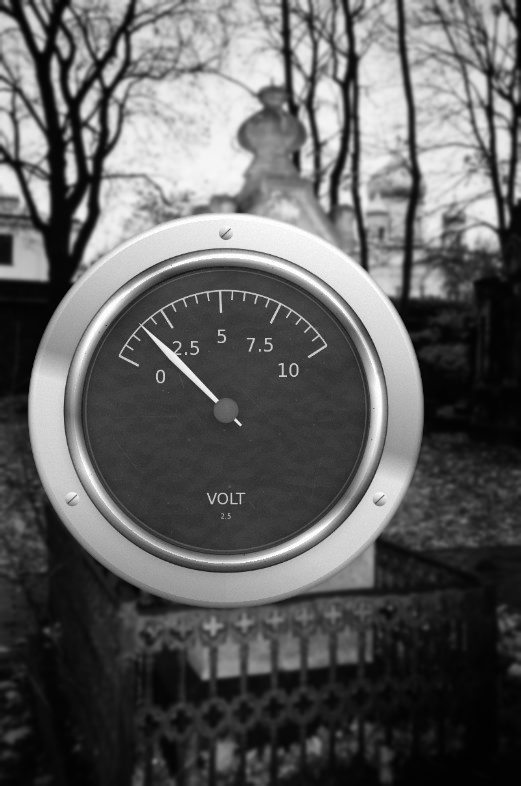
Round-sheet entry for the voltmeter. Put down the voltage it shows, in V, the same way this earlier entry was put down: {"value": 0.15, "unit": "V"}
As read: {"value": 1.5, "unit": "V"}
